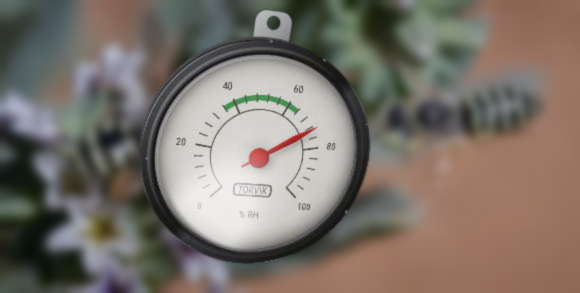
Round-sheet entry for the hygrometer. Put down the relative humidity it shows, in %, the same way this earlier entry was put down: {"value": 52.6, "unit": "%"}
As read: {"value": 72, "unit": "%"}
